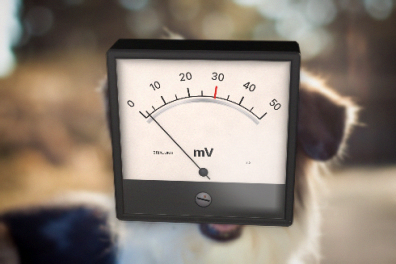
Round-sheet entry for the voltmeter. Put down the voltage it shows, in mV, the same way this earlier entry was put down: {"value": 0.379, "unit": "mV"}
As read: {"value": 2.5, "unit": "mV"}
